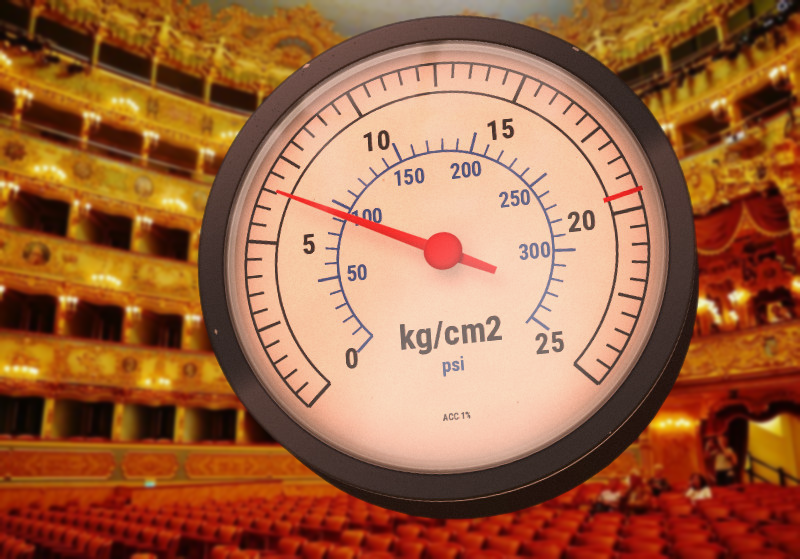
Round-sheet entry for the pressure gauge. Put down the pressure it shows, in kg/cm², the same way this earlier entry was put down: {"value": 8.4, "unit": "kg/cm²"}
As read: {"value": 6.5, "unit": "kg/cm²"}
